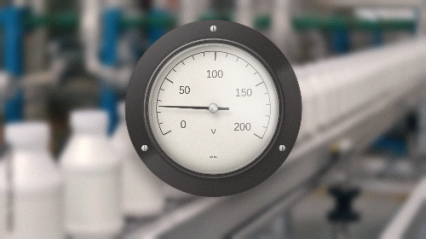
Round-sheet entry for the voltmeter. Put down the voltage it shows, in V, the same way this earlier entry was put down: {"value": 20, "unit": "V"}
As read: {"value": 25, "unit": "V"}
